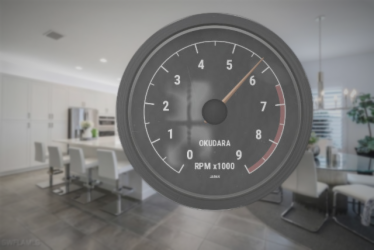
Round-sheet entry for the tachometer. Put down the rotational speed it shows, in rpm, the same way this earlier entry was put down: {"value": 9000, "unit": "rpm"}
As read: {"value": 5750, "unit": "rpm"}
